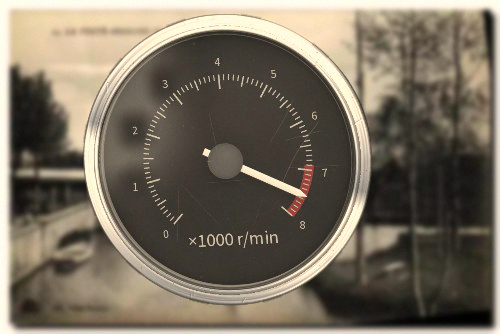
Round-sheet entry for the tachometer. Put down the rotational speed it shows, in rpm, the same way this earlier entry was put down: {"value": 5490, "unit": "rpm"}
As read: {"value": 7500, "unit": "rpm"}
